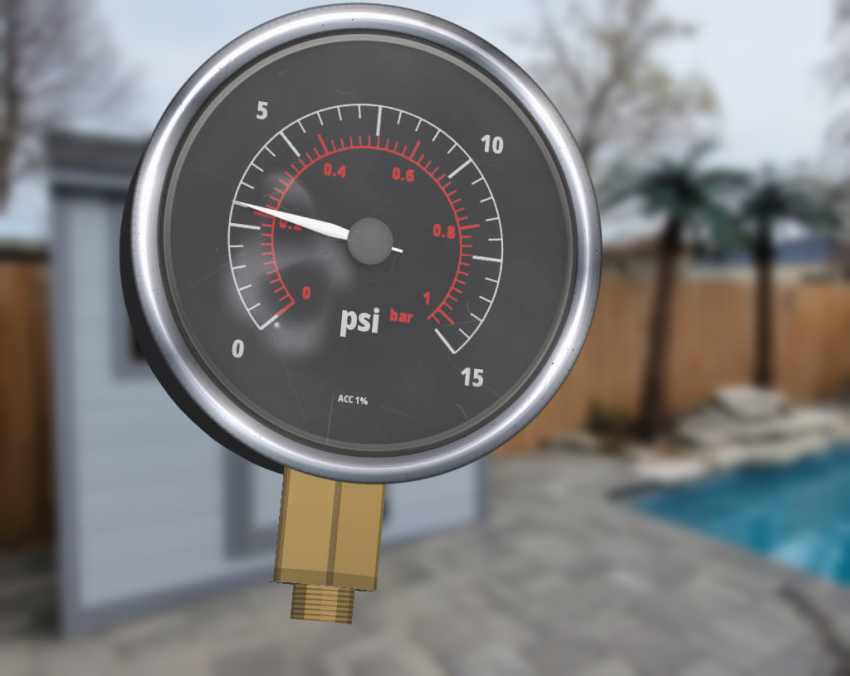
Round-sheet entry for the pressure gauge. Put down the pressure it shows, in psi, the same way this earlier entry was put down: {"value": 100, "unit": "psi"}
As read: {"value": 3, "unit": "psi"}
